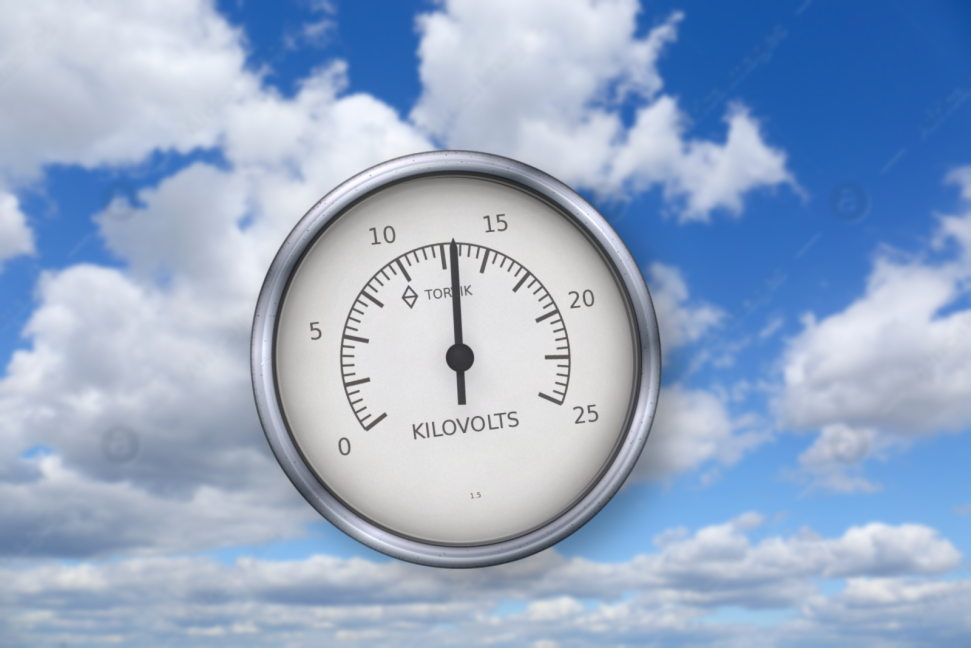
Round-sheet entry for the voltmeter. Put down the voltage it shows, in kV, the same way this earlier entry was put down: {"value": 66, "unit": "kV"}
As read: {"value": 13, "unit": "kV"}
